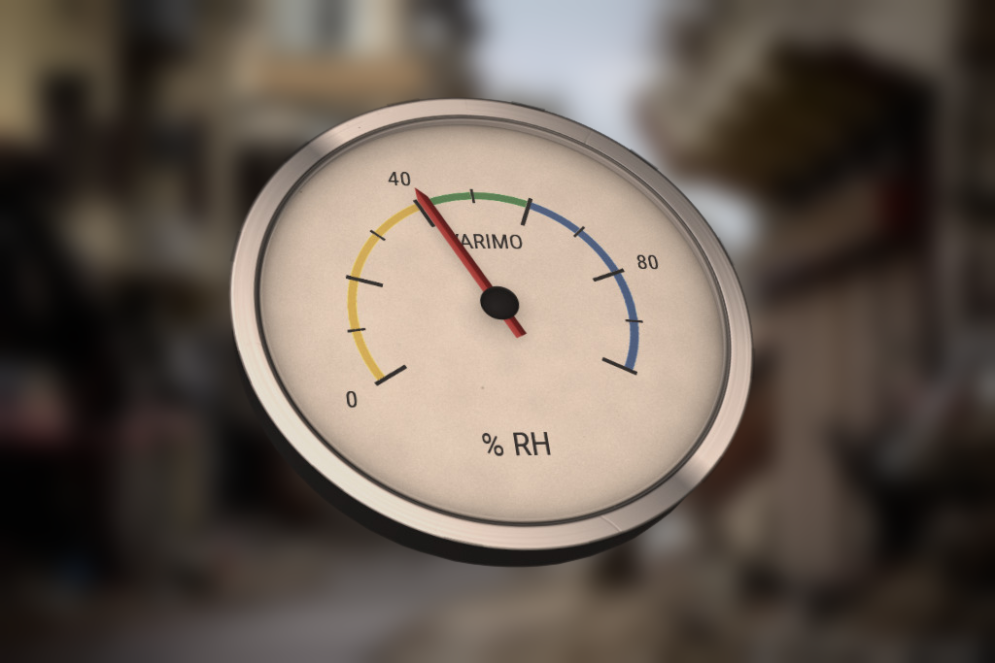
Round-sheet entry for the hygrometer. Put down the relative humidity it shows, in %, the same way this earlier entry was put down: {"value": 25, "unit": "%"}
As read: {"value": 40, "unit": "%"}
